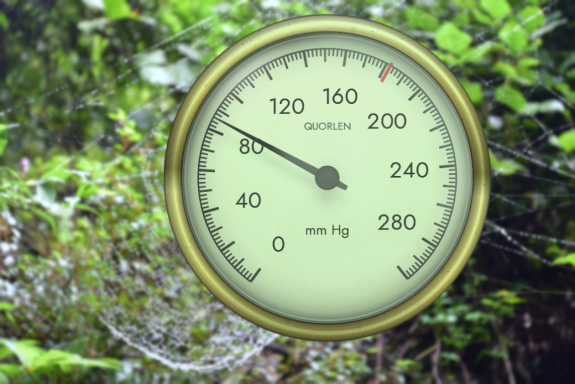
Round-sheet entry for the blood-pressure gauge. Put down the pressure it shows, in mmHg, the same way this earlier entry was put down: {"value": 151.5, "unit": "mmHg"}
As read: {"value": 86, "unit": "mmHg"}
